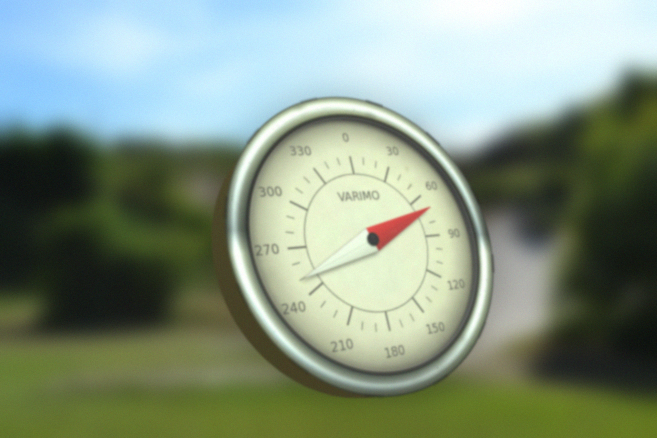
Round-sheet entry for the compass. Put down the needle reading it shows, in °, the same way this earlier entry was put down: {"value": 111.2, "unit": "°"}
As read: {"value": 70, "unit": "°"}
